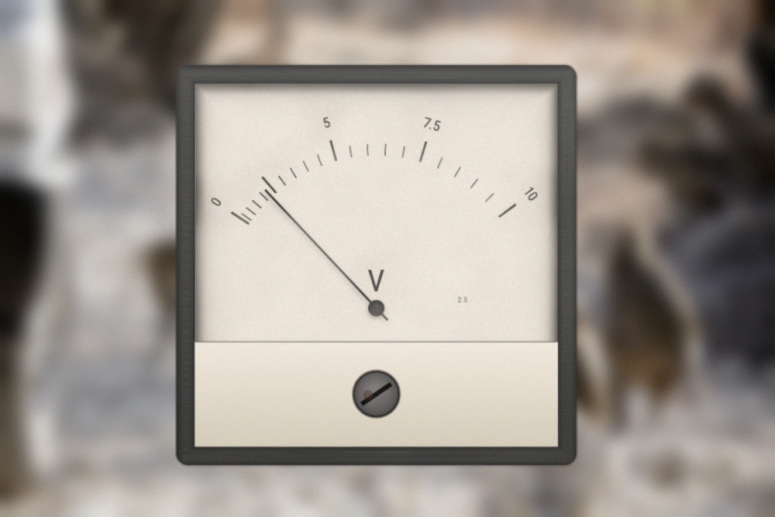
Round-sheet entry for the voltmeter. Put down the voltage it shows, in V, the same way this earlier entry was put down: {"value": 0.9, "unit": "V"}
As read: {"value": 2.25, "unit": "V"}
